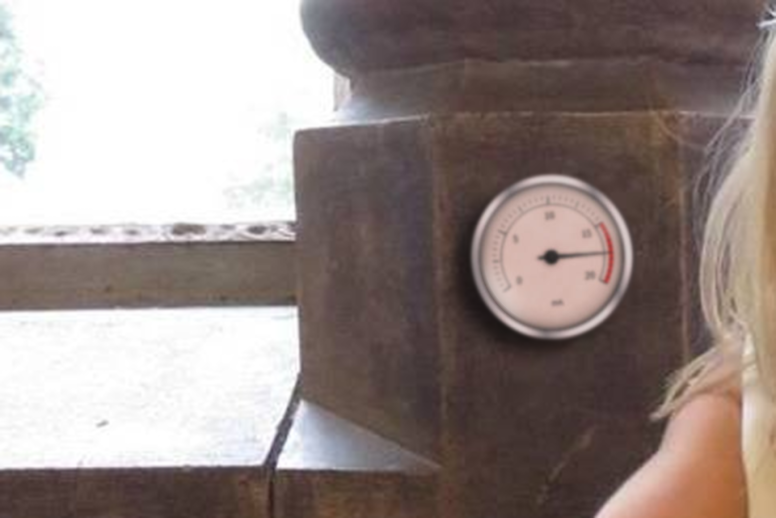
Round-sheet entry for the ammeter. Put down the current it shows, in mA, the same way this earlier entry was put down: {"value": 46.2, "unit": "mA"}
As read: {"value": 17.5, "unit": "mA"}
